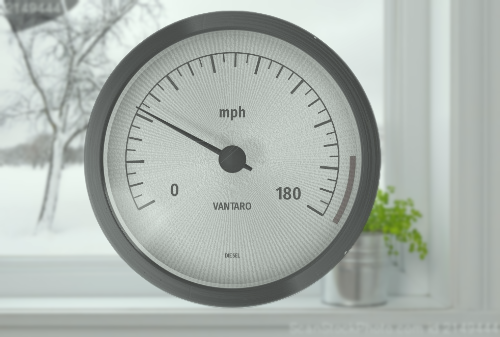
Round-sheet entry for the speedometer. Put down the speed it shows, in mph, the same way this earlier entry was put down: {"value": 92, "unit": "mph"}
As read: {"value": 42.5, "unit": "mph"}
